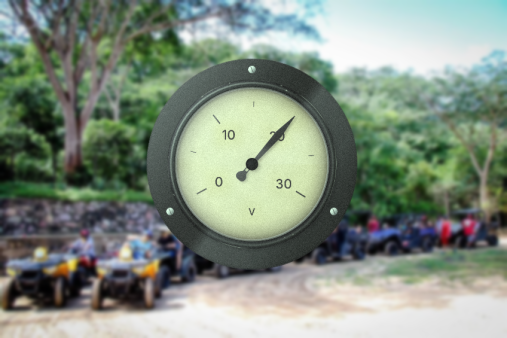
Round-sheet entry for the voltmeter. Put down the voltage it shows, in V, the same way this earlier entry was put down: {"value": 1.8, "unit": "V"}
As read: {"value": 20, "unit": "V"}
